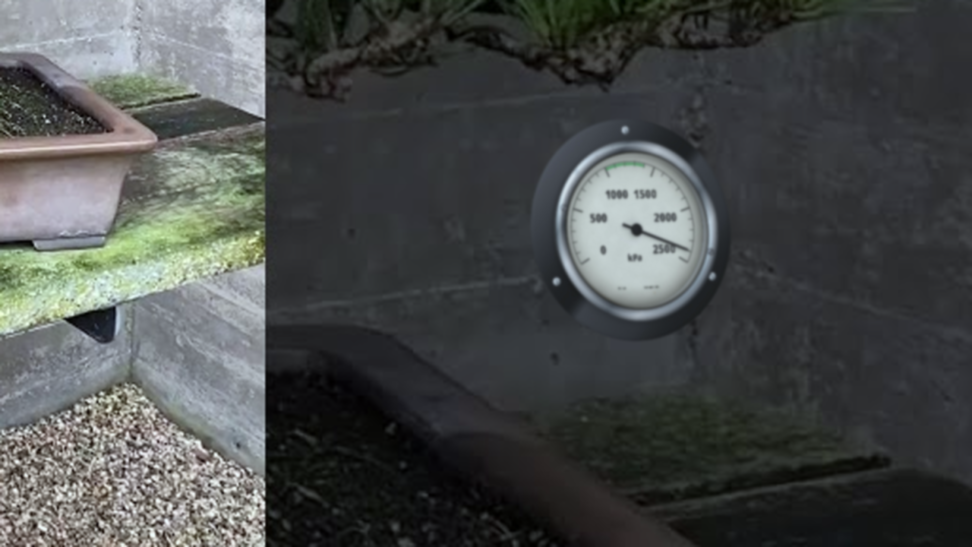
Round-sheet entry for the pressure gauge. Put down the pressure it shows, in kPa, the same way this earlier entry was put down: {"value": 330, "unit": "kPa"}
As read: {"value": 2400, "unit": "kPa"}
